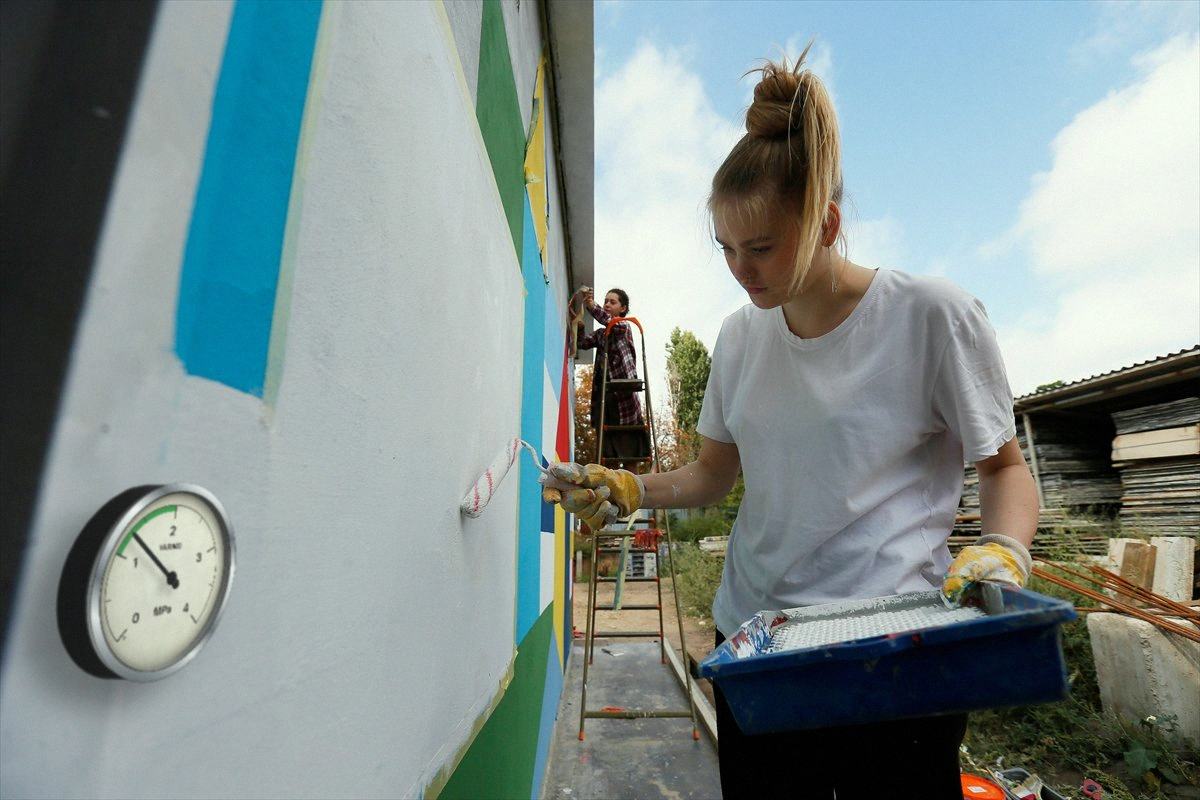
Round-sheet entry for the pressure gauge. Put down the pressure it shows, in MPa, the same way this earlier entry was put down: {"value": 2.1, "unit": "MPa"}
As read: {"value": 1.25, "unit": "MPa"}
